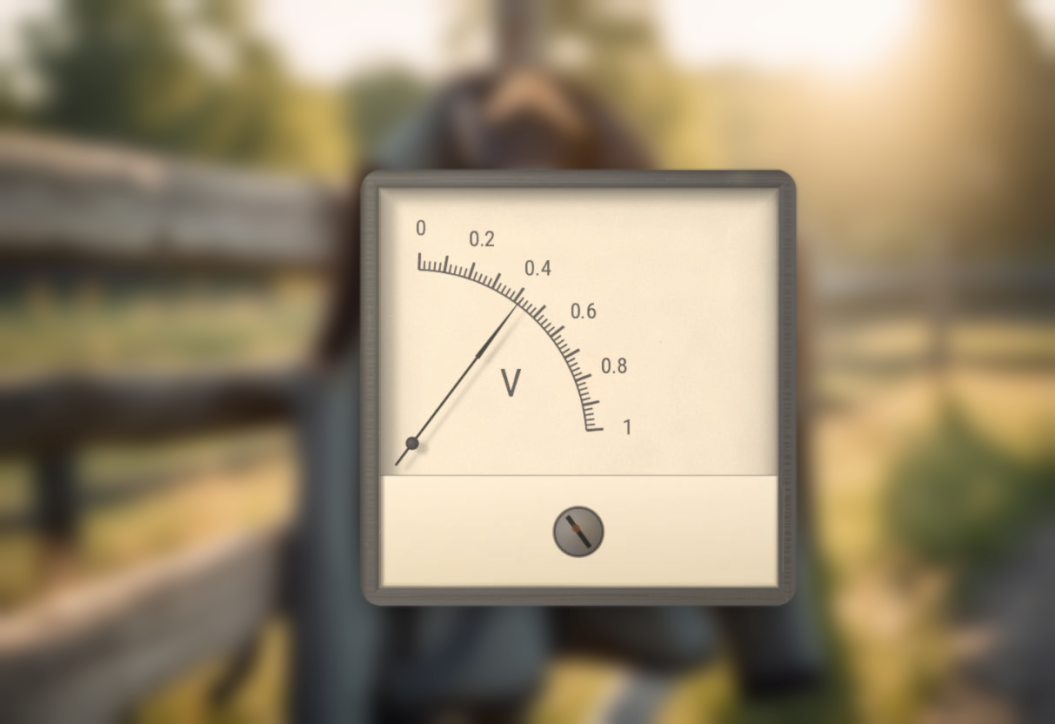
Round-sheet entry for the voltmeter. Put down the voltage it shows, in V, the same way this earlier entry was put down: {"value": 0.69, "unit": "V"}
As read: {"value": 0.42, "unit": "V"}
